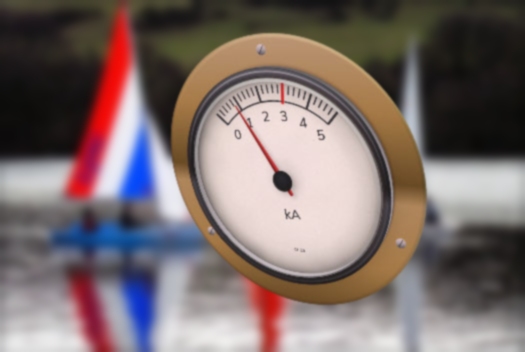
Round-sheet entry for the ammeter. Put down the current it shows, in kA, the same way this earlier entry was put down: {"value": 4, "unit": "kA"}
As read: {"value": 1, "unit": "kA"}
